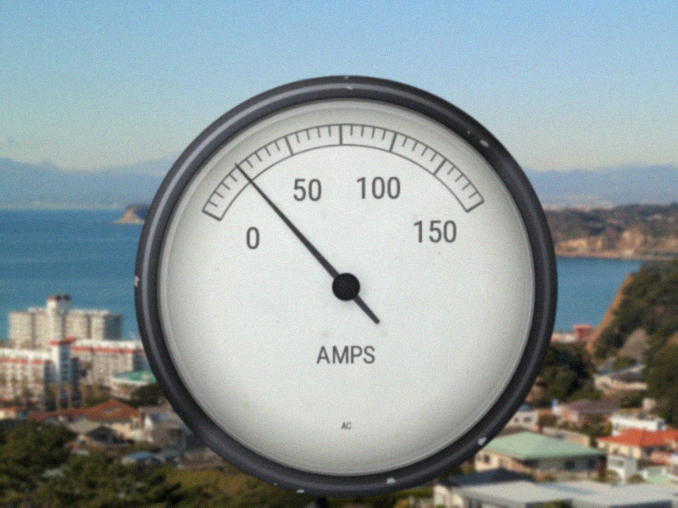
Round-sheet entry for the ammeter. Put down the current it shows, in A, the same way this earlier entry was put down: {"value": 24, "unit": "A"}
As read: {"value": 25, "unit": "A"}
